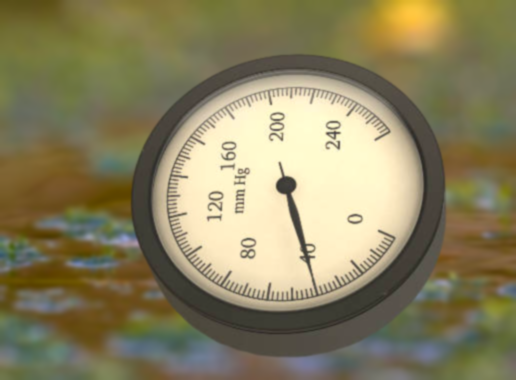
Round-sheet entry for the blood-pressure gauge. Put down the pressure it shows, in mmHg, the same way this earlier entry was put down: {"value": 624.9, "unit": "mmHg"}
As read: {"value": 40, "unit": "mmHg"}
